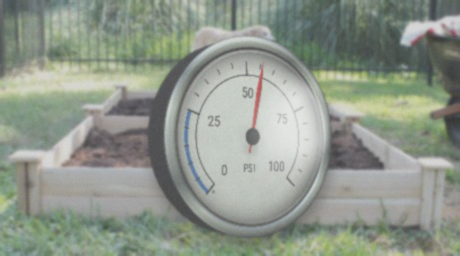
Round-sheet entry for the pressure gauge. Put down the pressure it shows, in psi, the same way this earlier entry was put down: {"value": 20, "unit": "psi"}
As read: {"value": 55, "unit": "psi"}
